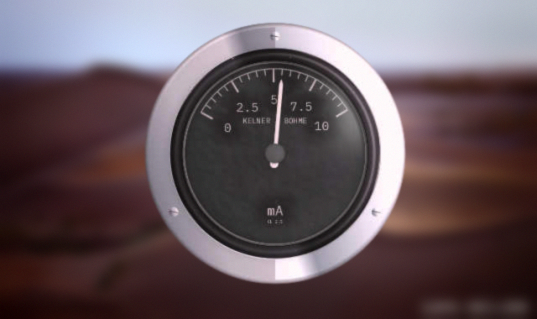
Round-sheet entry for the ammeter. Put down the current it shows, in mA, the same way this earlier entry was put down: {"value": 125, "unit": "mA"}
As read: {"value": 5.5, "unit": "mA"}
